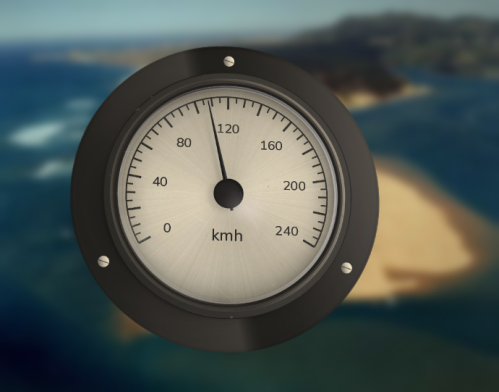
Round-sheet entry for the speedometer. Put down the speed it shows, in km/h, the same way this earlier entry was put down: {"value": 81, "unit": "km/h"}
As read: {"value": 107.5, "unit": "km/h"}
